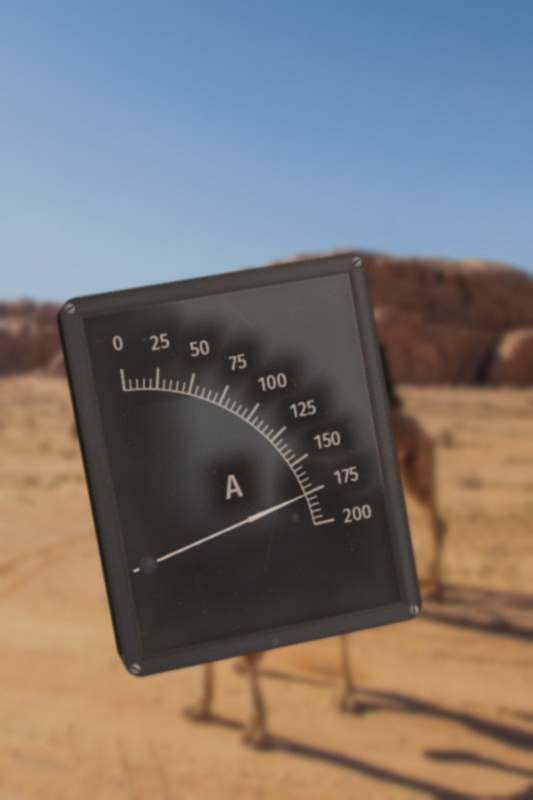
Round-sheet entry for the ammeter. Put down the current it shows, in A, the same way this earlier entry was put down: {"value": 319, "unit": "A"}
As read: {"value": 175, "unit": "A"}
